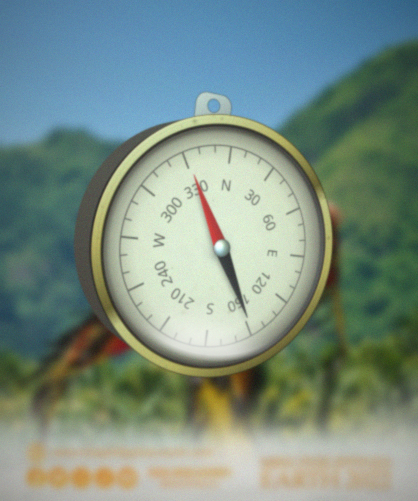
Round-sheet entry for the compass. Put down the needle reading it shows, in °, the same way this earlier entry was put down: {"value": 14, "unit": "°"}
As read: {"value": 330, "unit": "°"}
